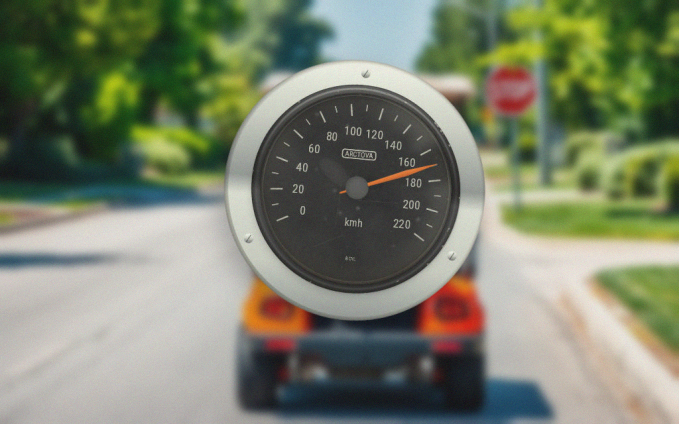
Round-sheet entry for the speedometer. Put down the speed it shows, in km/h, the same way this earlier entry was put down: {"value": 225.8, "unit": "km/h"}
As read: {"value": 170, "unit": "km/h"}
